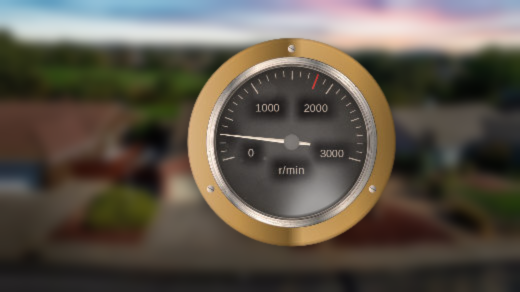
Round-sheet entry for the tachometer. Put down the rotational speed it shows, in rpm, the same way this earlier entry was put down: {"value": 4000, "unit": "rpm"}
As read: {"value": 300, "unit": "rpm"}
